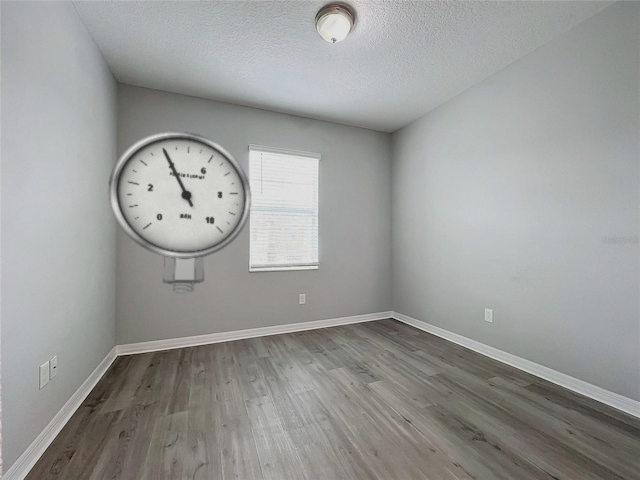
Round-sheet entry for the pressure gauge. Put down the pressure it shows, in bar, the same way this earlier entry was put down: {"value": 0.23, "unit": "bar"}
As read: {"value": 4, "unit": "bar"}
